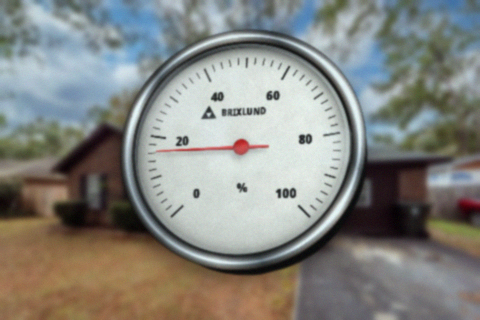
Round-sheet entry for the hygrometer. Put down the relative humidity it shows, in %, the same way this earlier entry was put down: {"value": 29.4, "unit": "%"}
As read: {"value": 16, "unit": "%"}
